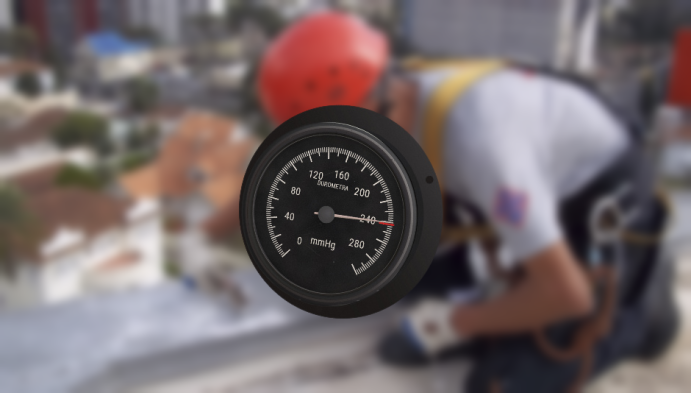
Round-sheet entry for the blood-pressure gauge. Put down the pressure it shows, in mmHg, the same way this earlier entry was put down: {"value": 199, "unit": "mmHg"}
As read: {"value": 240, "unit": "mmHg"}
